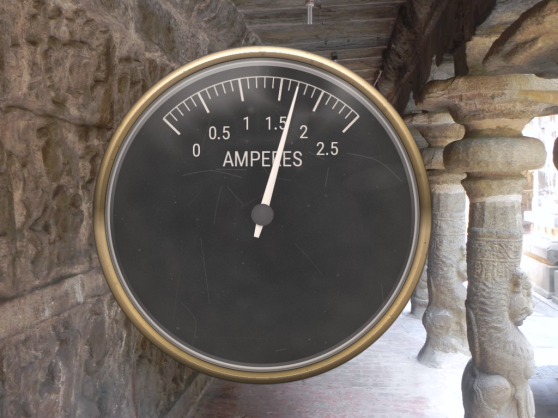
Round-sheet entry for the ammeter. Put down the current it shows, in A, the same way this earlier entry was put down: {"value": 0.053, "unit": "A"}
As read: {"value": 1.7, "unit": "A"}
